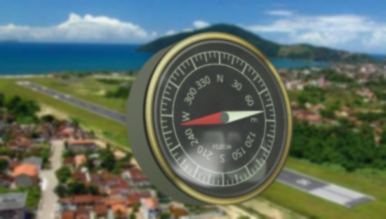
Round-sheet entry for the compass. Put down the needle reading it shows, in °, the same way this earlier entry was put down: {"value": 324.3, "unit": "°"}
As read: {"value": 260, "unit": "°"}
